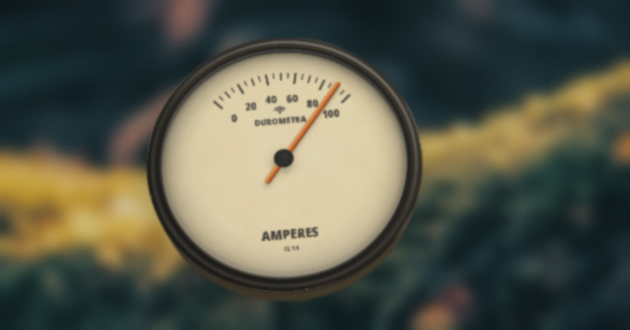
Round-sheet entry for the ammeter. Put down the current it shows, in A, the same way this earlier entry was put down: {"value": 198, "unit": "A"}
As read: {"value": 90, "unit": "A"}
